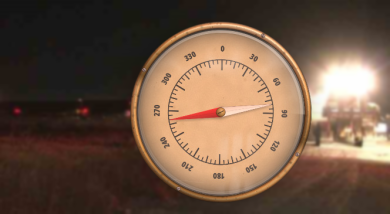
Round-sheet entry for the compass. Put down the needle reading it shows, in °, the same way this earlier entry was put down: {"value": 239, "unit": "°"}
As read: {"value": 260, "unit": "°"}
